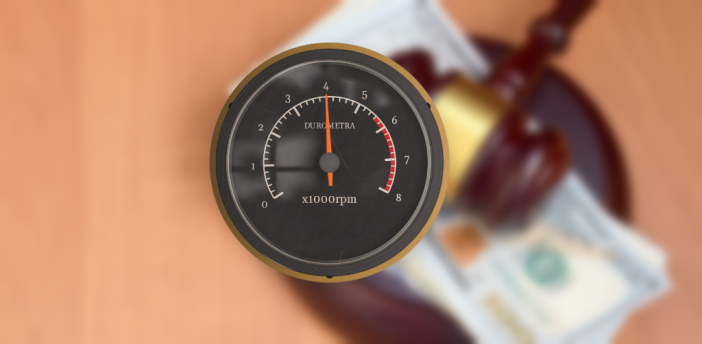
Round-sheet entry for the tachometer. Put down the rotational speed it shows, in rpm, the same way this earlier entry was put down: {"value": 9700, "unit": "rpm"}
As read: {"value": 4000, "unit": "rpm"}
